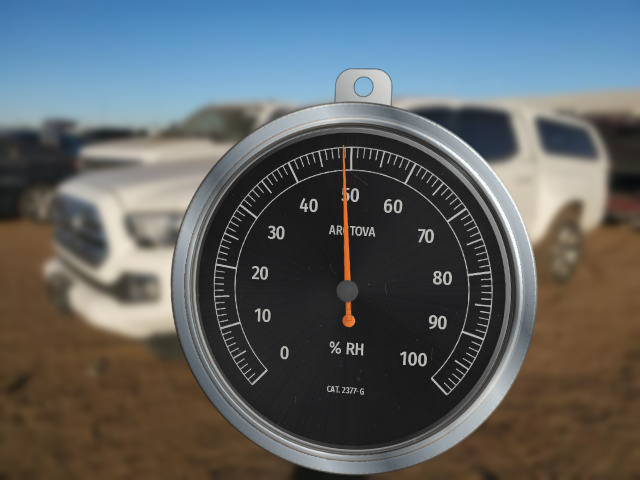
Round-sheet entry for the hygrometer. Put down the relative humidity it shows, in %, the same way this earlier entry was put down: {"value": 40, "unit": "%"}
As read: {"value": 49, "unit": "%"}
